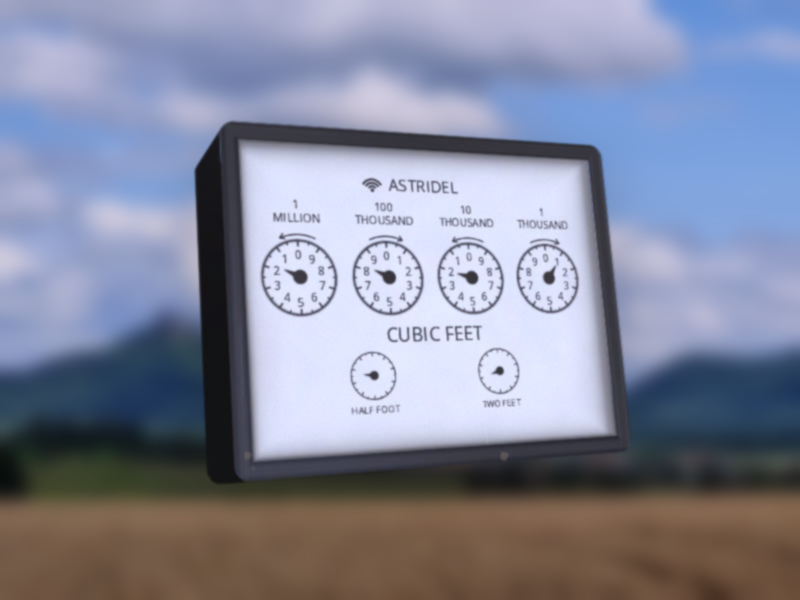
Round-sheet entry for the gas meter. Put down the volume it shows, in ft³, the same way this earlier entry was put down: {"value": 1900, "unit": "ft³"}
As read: {"value": 182100, "unit": "ft³"}
